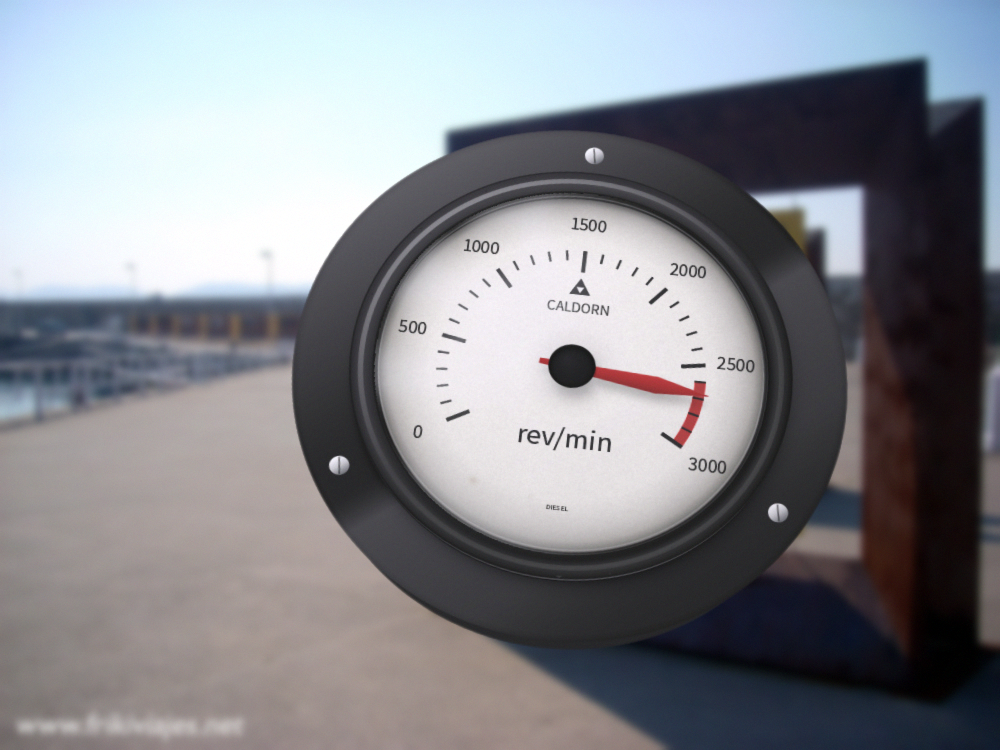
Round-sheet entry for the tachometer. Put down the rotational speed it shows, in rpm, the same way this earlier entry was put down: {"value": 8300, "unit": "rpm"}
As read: {"value": 2700, "unit": "rpm"}
